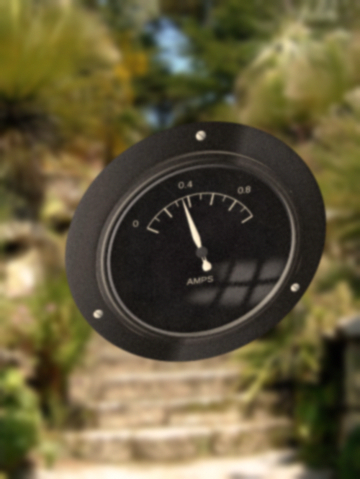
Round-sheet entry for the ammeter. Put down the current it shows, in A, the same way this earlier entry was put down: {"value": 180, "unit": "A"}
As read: {"value": 0.35, "unit": "A"}
